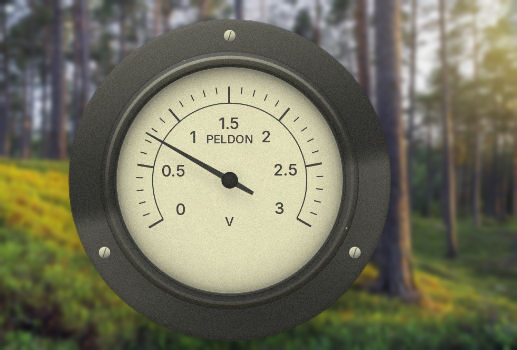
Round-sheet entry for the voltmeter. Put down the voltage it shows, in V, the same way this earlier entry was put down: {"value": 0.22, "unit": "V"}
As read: {"value": 0.75, "unit": "V"}
